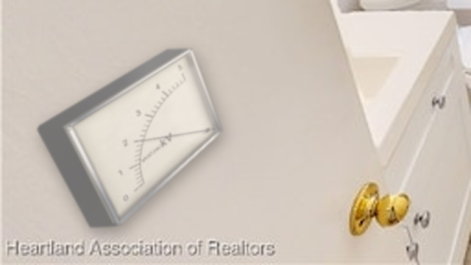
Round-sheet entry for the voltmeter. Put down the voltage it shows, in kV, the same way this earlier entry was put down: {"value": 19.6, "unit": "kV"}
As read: {"value": 2, "unit": "kV"}
